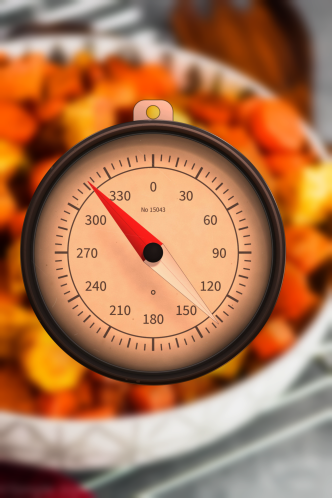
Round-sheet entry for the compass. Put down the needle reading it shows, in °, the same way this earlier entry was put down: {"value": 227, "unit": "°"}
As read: {"value": 317.5, "unit": "°"}
